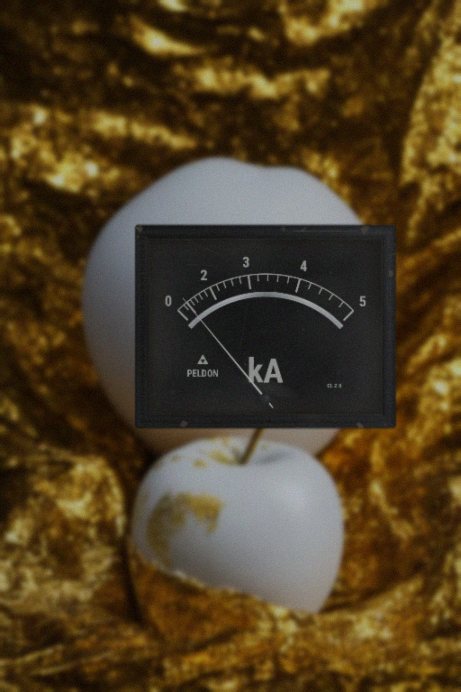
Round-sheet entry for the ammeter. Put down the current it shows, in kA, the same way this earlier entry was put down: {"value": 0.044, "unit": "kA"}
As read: {"value": 1, "unit": "kA"}
